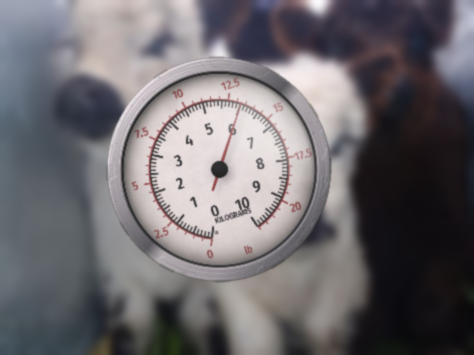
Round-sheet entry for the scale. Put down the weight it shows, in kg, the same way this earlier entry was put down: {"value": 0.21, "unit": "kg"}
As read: {"value": 6, "unit": "kg"}
